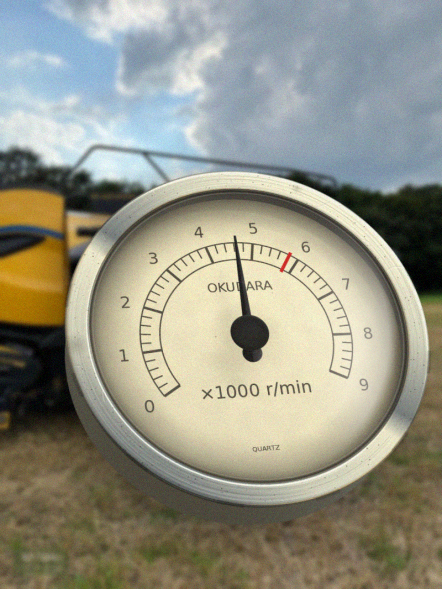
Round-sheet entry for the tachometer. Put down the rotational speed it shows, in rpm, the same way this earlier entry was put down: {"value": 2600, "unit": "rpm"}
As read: {"value": 4600, "unit": "rpm"}
